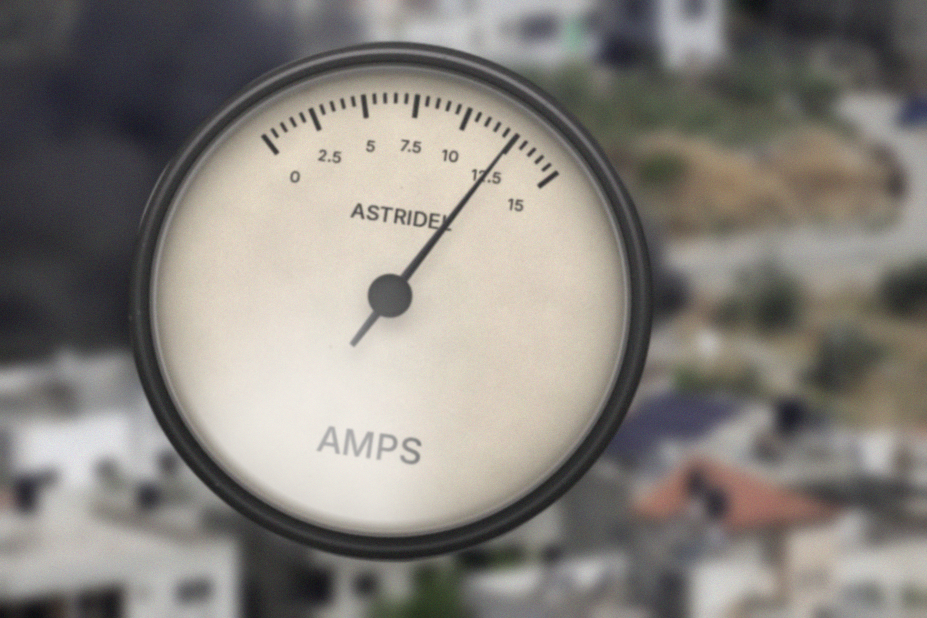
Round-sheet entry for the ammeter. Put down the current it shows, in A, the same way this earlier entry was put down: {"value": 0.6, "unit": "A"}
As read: {"value": 12.5, "unit": "A"}
